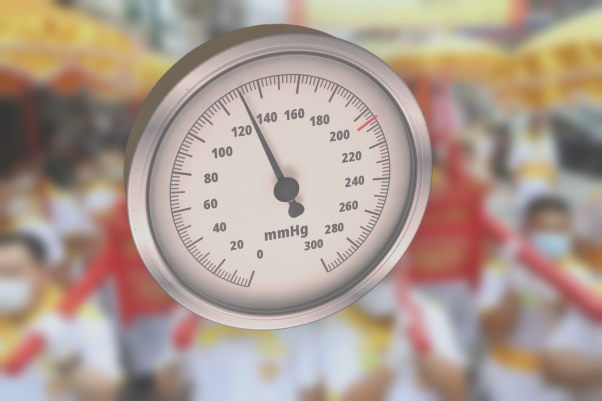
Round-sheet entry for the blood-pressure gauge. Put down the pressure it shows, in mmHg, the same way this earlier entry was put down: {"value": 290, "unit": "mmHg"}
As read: {"value": 130, "unit": "mmHg"}
